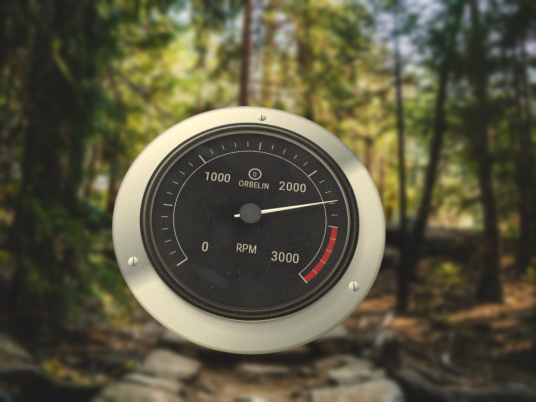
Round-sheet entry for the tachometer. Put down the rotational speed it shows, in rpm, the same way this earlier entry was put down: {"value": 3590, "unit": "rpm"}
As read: {"value": 2300, "unit": "rpm"}
